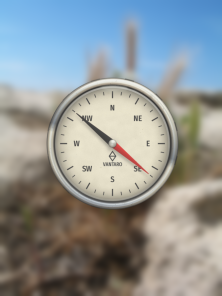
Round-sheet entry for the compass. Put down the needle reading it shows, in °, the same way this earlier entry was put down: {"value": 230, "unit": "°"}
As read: {"value": 130, "unit": "°"}
